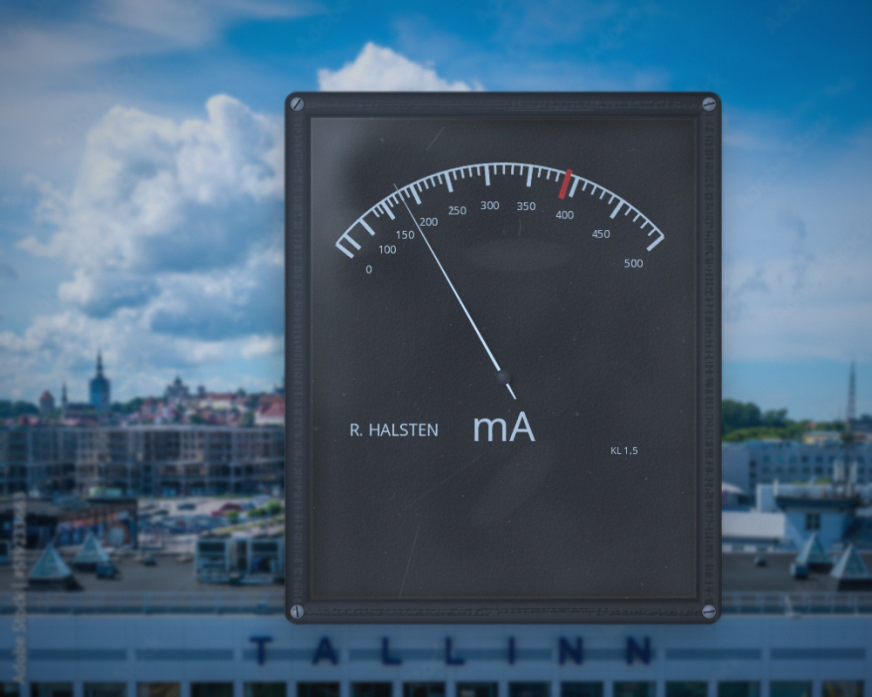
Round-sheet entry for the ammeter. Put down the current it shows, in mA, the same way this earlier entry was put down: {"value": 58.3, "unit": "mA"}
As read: {"value": 180, "unit": "mA"}
